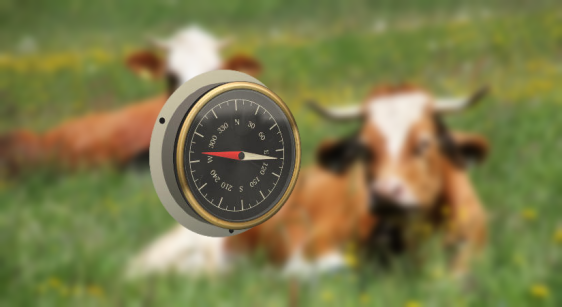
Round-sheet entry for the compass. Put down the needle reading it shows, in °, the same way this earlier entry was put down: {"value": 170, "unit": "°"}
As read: {"value": 280, "unit": "°"}
